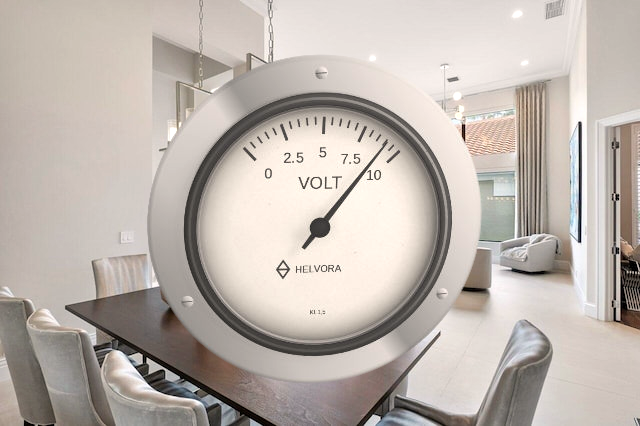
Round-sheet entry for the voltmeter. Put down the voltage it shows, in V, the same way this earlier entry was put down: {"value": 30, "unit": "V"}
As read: {"value": 9, "unit": "V"}
